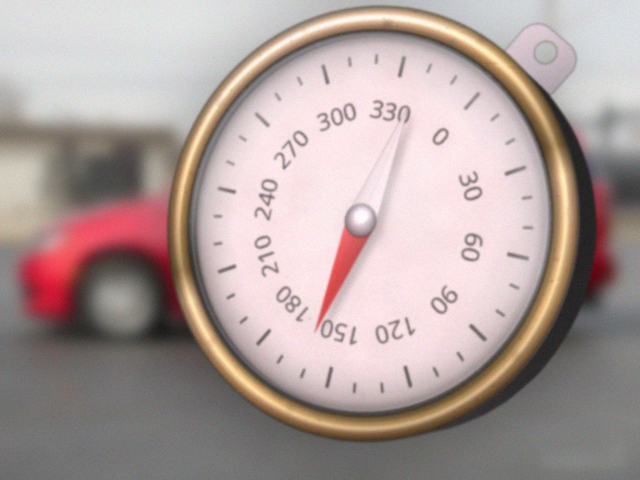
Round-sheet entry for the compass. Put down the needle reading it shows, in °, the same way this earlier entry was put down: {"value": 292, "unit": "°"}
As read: {"value": 160, "unit": "°"}
